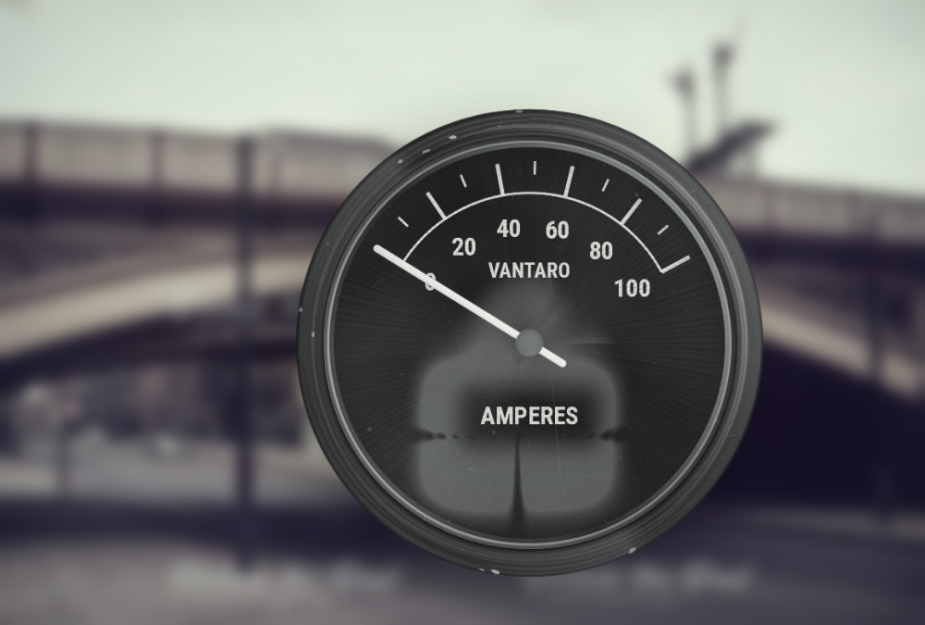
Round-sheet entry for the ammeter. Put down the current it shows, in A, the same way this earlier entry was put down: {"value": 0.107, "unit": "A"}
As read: {"value": 0, "unit": "A"}
